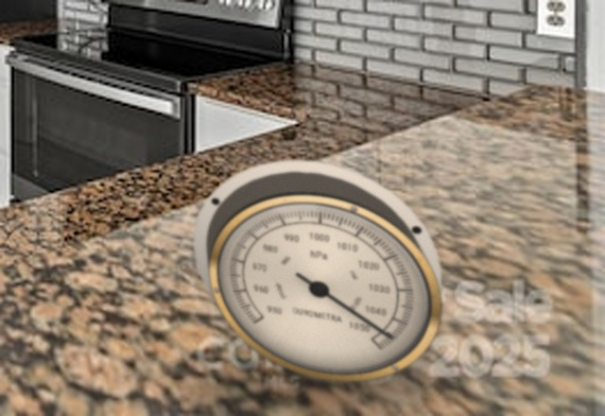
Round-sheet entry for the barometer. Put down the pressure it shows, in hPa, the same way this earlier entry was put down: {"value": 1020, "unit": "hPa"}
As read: {"value": 1045, "unit": "hPa"}
